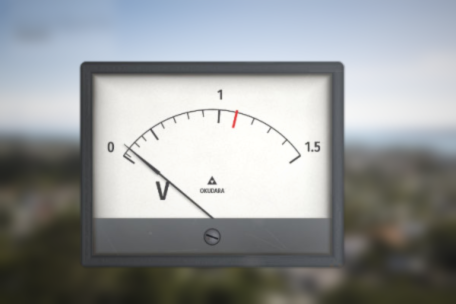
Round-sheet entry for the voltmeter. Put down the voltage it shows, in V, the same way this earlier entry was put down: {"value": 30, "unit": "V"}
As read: {"value": 0.2, "unit": "V"}
